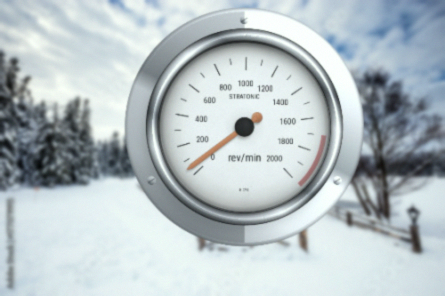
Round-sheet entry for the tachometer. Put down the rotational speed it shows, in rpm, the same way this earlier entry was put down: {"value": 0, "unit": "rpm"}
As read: {"value": 50, "unit": "rpm"}
